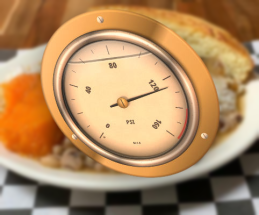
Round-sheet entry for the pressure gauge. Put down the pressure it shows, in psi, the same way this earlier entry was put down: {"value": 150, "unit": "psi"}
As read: {"value": 125, "unit": "psi"}
